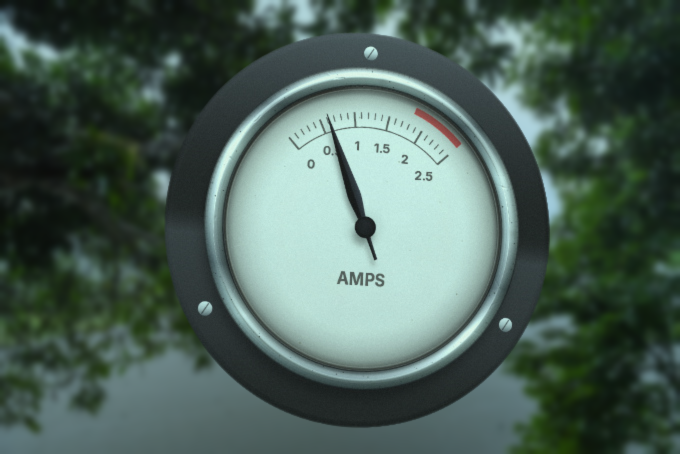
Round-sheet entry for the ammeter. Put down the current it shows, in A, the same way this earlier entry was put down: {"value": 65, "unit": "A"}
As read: {"value": 0.6, "unit": "A"}
